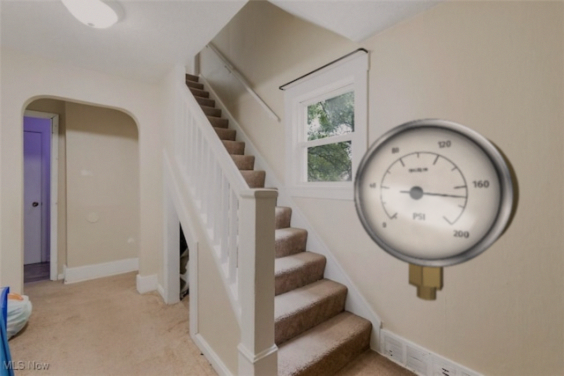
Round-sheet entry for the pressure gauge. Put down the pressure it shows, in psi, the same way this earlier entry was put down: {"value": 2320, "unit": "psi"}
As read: {"value": 170, "unit": "psi"}
